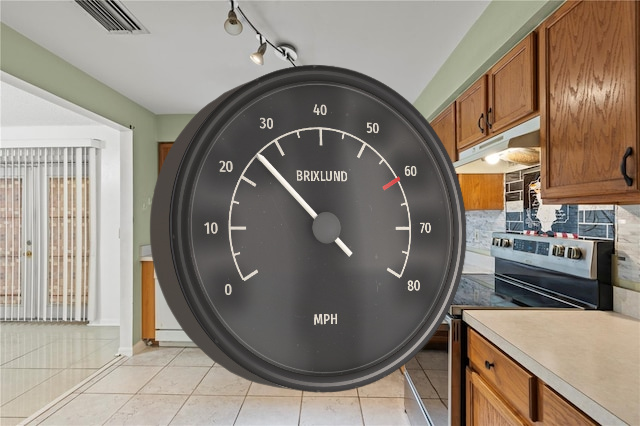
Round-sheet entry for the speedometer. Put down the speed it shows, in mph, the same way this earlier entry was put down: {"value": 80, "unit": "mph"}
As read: {"value": 25, "unit": "mph"}
